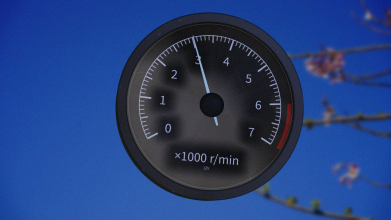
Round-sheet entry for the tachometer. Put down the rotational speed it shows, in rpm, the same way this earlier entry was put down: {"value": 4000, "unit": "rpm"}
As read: {"value": 3000, "unit": "rpm"}
